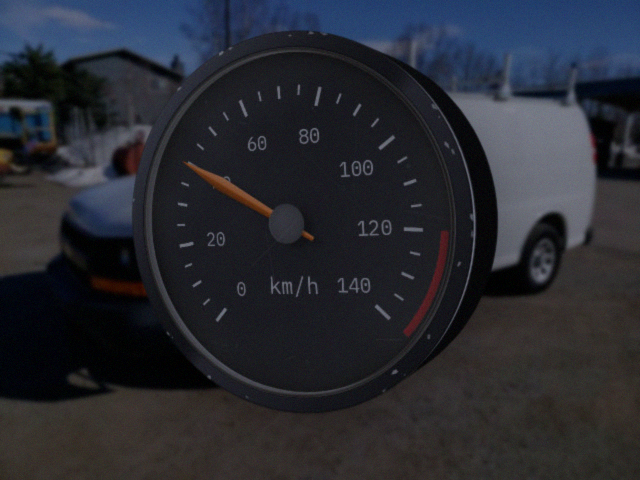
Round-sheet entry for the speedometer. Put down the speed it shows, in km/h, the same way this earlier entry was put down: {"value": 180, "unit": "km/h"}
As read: {"value": 40, "unit": "km/h"}
